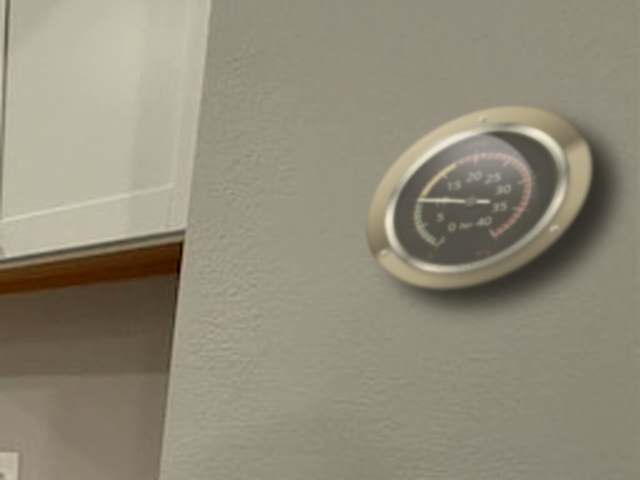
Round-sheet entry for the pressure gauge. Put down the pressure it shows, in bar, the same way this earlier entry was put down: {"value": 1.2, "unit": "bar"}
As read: {"value": 10, "unit": "bar"}
